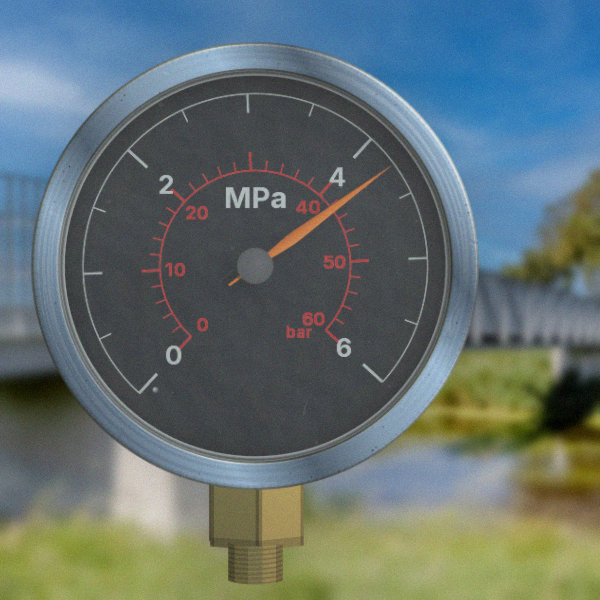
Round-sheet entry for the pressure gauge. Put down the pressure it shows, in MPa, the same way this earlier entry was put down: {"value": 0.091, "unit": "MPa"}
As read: {"value": 4.25, "unit": "MPa"}
